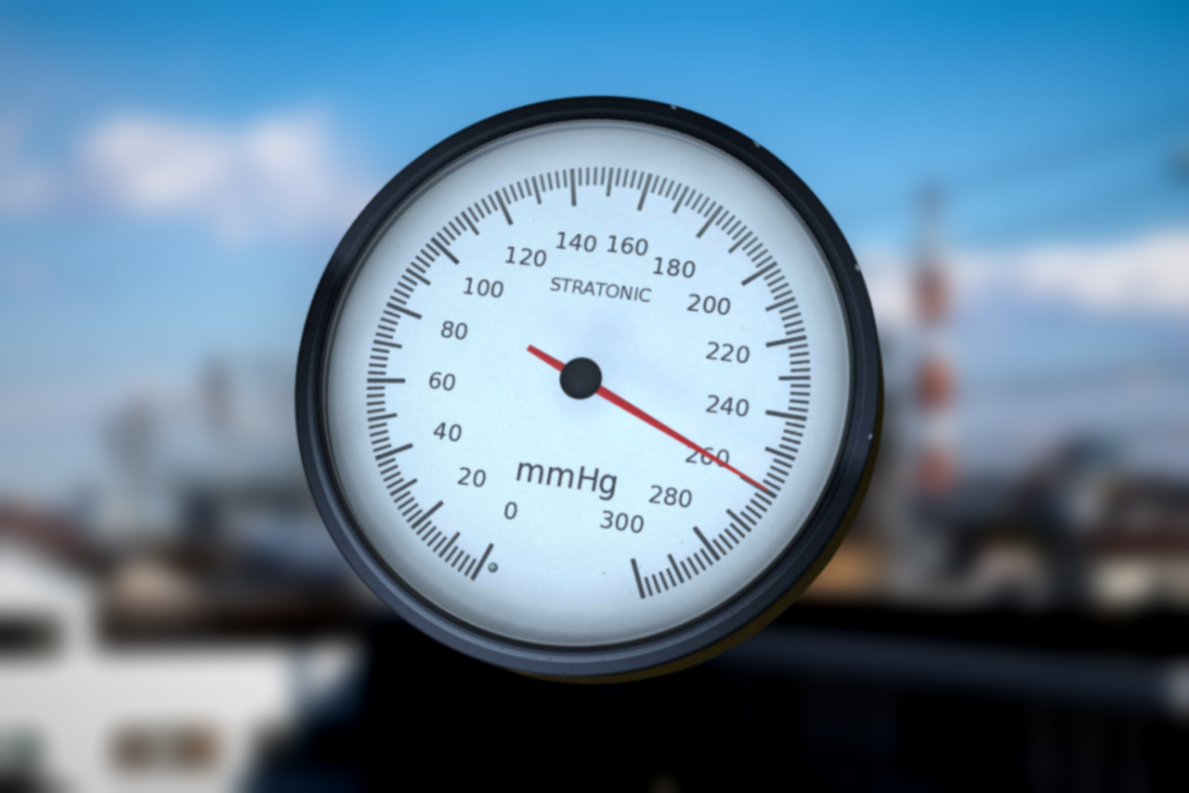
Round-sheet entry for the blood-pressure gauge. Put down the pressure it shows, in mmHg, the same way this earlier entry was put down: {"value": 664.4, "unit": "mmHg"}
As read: {"value": 260, "unit": "mmHg"}
